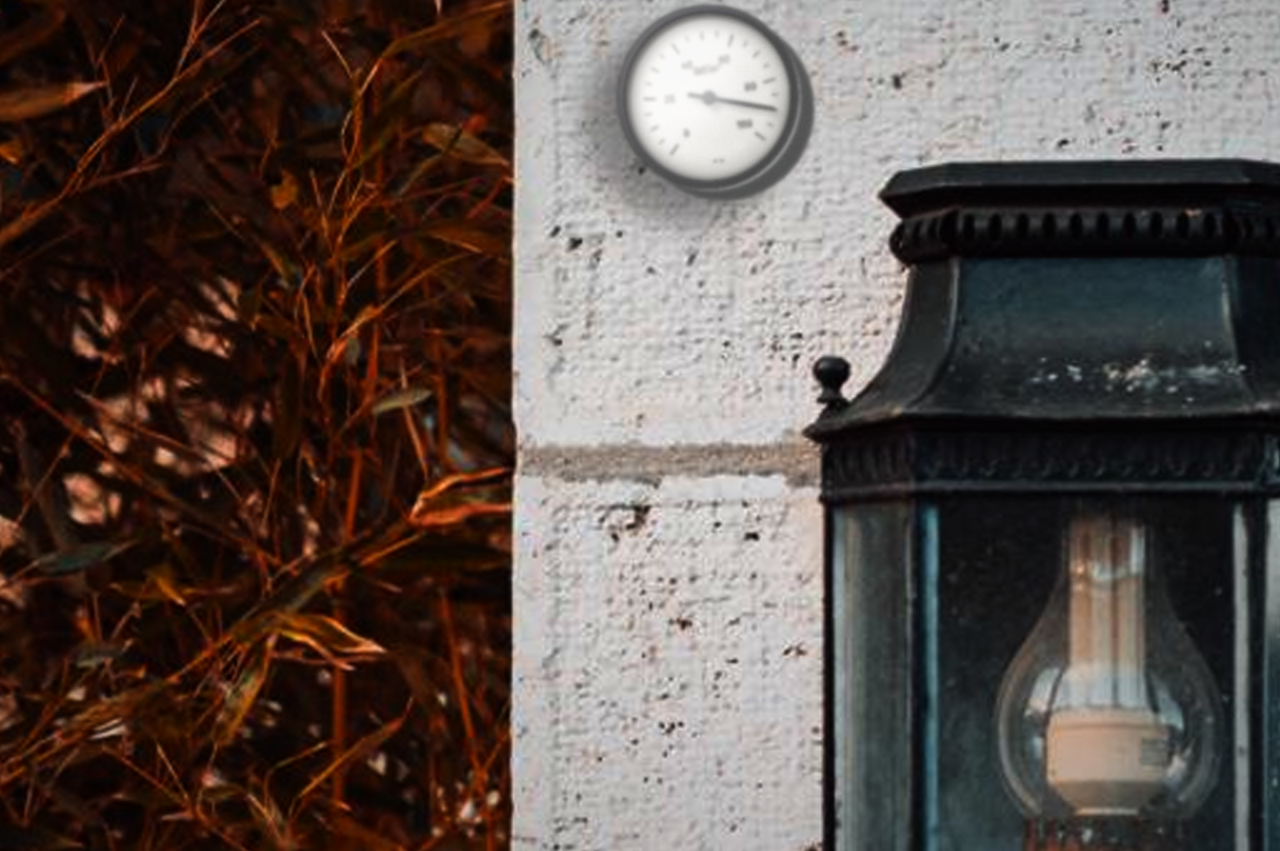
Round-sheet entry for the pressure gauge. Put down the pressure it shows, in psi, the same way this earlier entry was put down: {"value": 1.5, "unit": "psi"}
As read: {"value": 90, "unit": "psi"}
